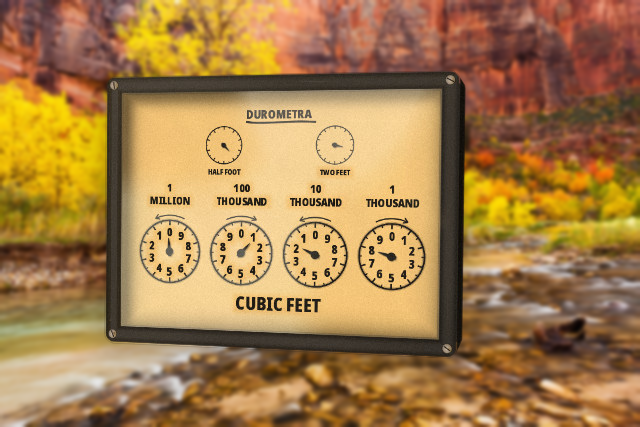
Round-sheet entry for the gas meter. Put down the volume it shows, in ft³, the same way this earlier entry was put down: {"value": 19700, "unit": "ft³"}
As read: {"value": 11800, "unit": "ft³"}
